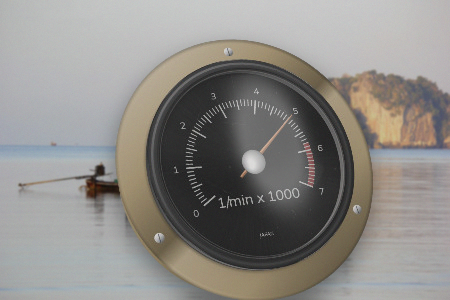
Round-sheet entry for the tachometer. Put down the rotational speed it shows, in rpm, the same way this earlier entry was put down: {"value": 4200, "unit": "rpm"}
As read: {"value": 5000, "unit": "rpm"}
